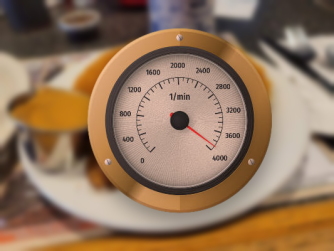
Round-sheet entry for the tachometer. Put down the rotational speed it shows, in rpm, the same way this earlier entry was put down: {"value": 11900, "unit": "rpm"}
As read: {"value": 3900, "unit": "rpm"}
